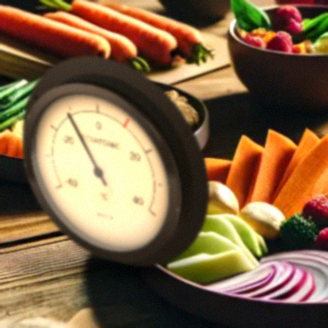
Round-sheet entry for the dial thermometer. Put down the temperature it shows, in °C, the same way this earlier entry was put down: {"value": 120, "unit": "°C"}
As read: {"value": -10, "unit": "°C"}
